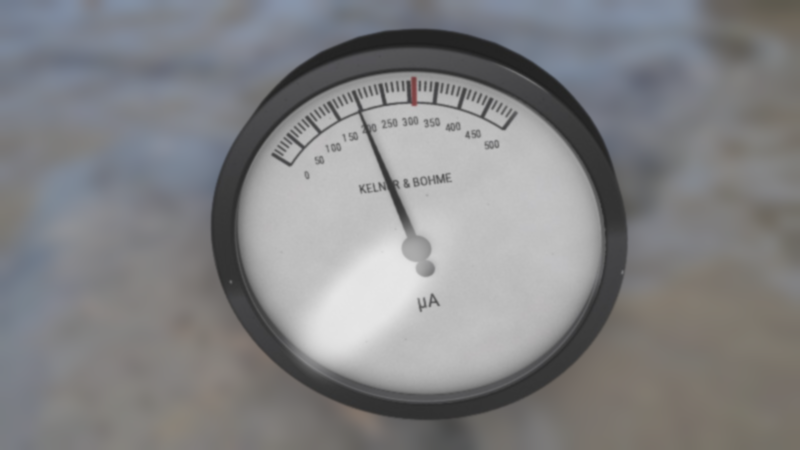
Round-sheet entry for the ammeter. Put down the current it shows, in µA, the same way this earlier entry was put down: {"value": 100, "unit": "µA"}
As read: {"value": 200, "unit": "µA"}
